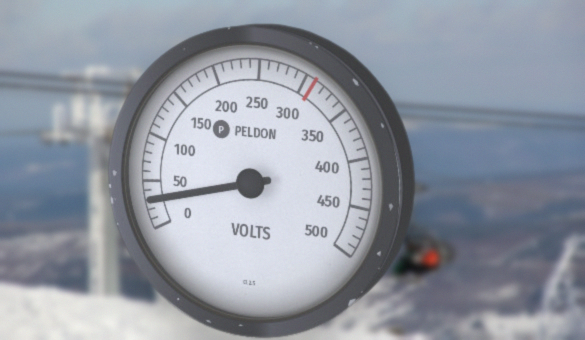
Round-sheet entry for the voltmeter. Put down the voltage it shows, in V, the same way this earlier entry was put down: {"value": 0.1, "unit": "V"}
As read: {"value": 30, "unit": "V"}
